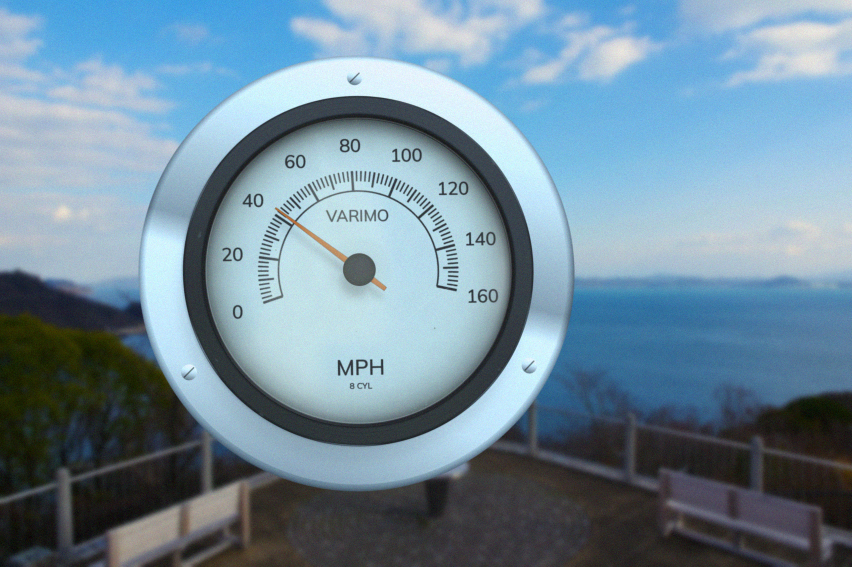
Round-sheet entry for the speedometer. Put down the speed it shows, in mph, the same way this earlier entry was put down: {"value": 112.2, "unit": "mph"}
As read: {"value": 42, "unit": "mph"}
